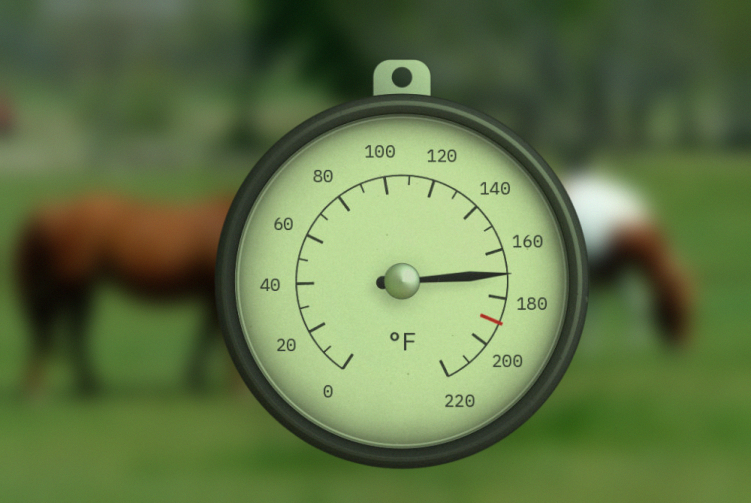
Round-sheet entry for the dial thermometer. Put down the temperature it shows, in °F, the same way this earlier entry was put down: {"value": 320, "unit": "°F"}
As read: {"value": 170, "unit": "°F"}
